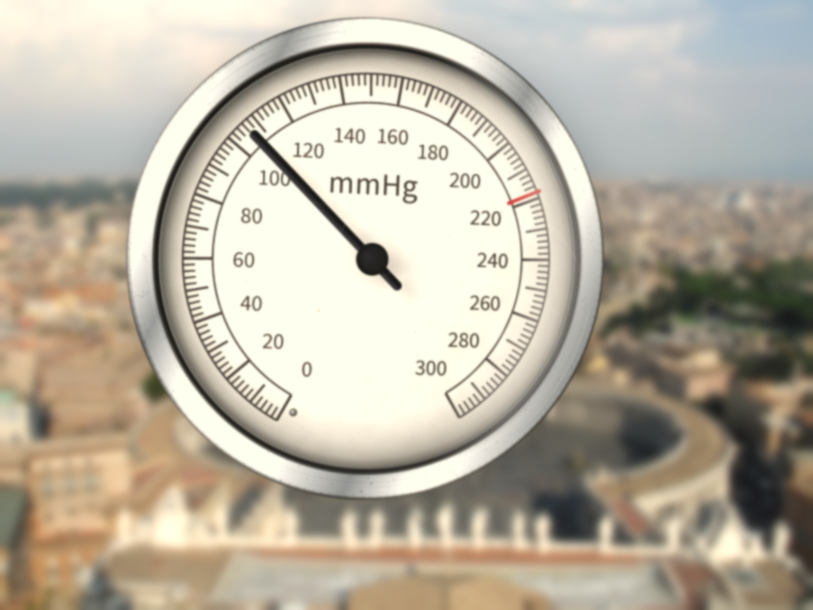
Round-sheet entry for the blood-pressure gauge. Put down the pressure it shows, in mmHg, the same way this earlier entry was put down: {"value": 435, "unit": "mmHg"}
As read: {"value": 106, "unit": "mmHg"}
